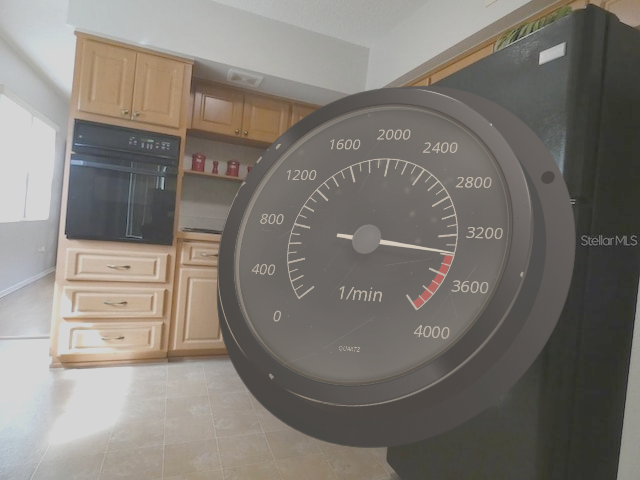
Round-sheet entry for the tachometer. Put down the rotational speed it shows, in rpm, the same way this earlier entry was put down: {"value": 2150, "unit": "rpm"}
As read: {"value": 3400, "unit": "rpm"}
